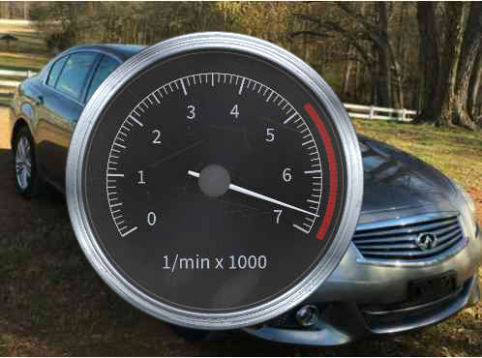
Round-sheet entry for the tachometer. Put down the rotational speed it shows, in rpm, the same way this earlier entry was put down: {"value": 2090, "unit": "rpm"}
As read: {"value": 6700, "unit": "rpm"}
